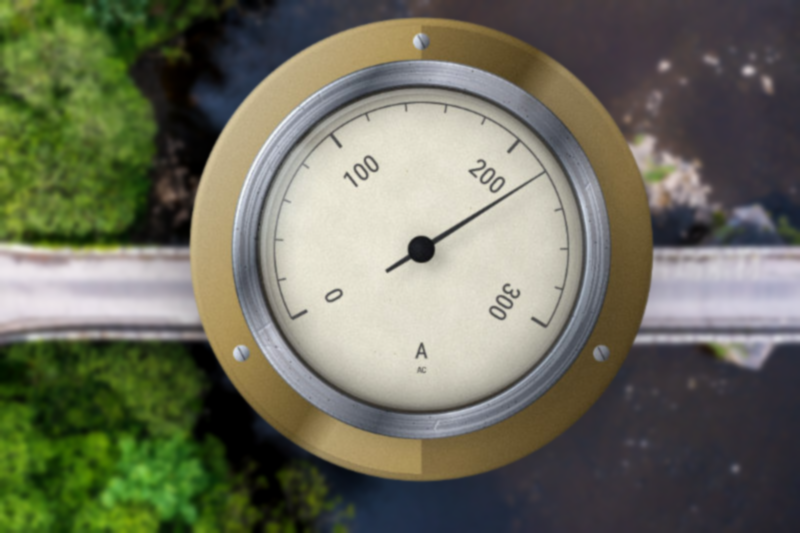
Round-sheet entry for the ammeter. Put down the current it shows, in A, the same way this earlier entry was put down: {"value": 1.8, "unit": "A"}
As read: {"value": 220, "unit": "A"}
